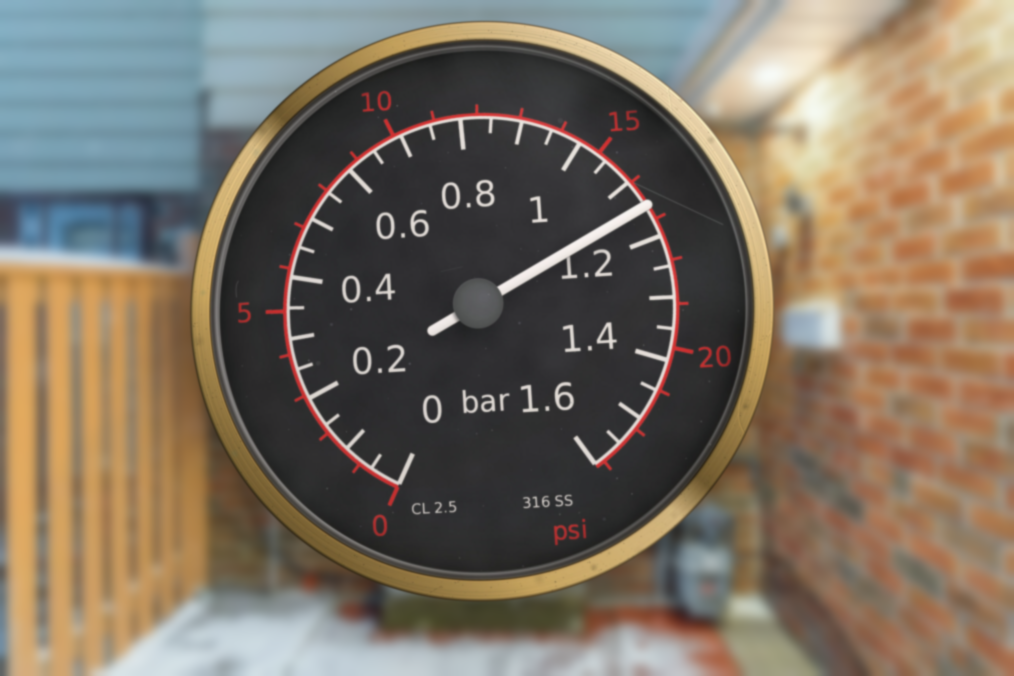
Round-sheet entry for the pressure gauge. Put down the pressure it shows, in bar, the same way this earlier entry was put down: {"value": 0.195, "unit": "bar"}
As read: {"value": 1.15, "unit": "bar"}
